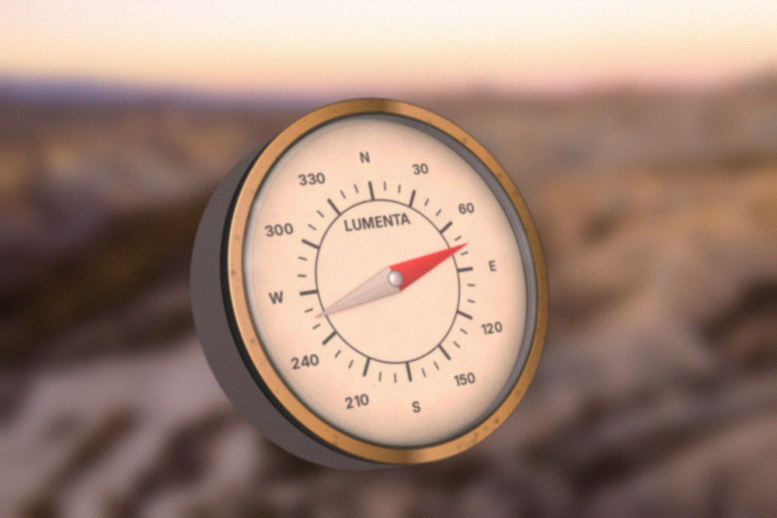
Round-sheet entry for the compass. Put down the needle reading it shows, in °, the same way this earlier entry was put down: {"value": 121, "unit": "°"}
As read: {"value": 75, "unit": "°"}
